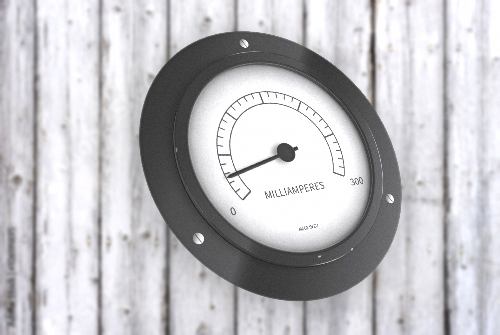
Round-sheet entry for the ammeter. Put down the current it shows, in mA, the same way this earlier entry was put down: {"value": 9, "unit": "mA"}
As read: {"value": 25, "unit": "mA"}
